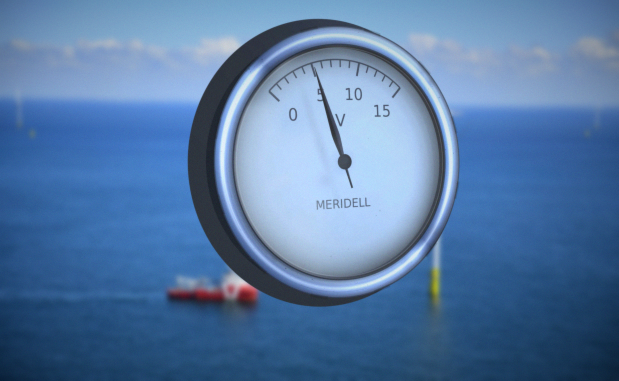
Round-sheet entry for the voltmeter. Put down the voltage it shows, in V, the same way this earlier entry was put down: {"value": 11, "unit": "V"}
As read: {"value": 5, "unit": "V"}
